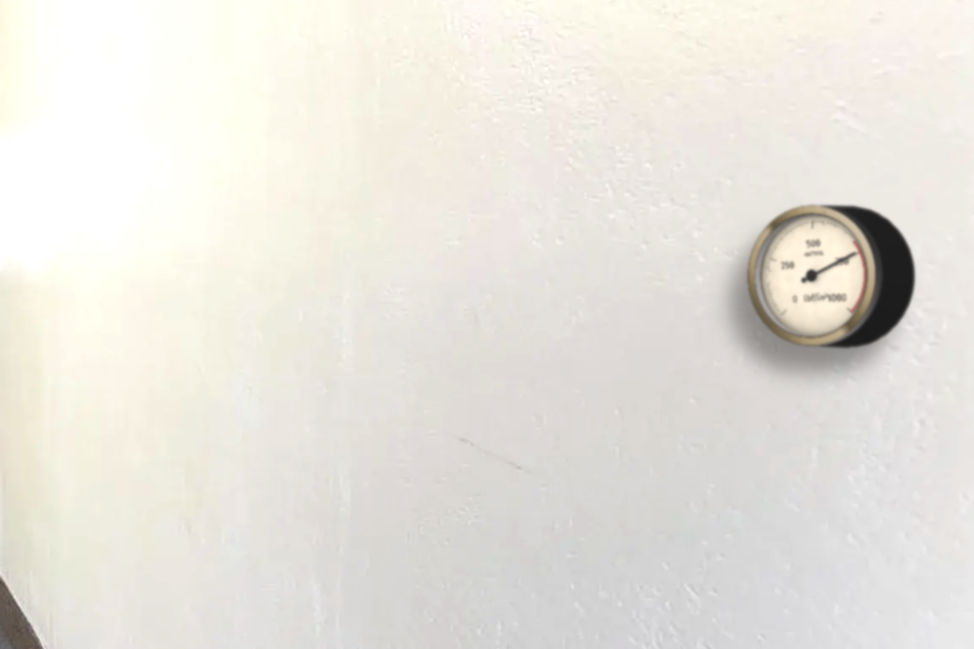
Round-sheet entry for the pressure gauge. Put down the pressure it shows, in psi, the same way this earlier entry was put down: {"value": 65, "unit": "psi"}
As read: {"value": 750, "unit": "psi"}
